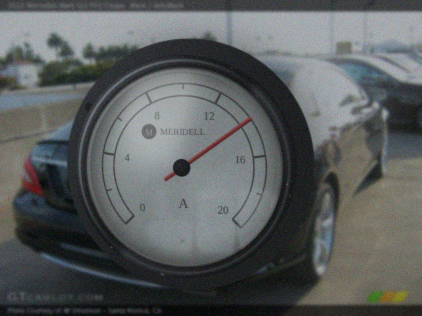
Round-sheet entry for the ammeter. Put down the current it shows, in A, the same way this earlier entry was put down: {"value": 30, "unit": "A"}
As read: {"value": 14, "unit": "A"}
